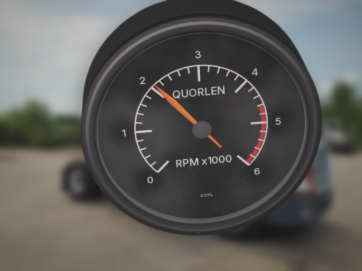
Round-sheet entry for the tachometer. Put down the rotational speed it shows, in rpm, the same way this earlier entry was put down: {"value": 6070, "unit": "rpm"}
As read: {"value": 2100, "unit": "rpm"}
